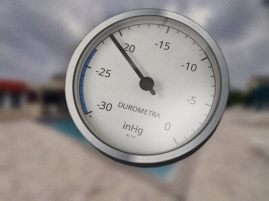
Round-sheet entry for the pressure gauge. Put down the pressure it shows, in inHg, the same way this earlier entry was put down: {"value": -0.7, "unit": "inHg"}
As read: {"value": -21, "unit": "inHg"}
